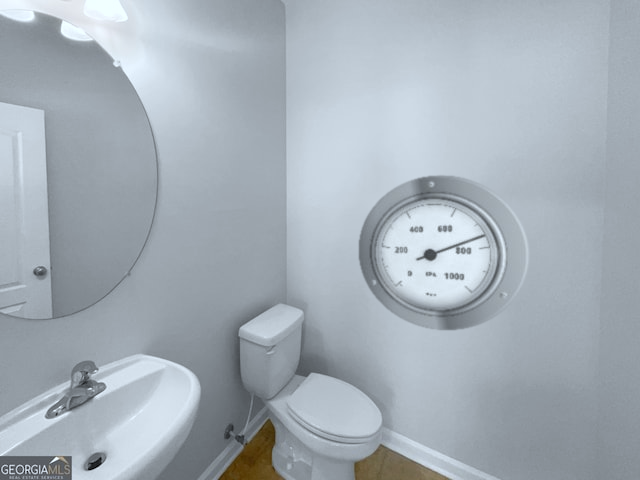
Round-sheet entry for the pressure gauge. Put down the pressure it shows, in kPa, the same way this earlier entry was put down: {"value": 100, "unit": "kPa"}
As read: {"value": 750, "unit": "kPa"}
